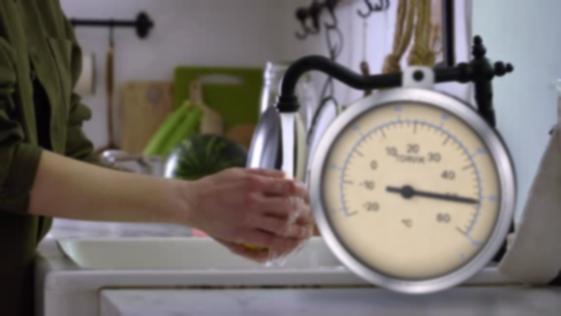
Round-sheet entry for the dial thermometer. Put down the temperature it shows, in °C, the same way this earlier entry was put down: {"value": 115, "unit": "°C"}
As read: {"value": 50, "unit": "°C"}
